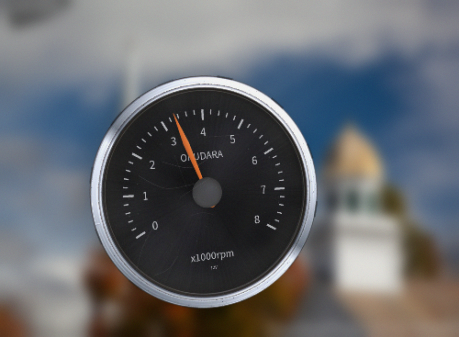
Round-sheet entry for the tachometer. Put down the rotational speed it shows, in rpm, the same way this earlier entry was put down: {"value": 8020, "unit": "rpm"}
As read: {"value": 3300, "unit": "rpm"}
